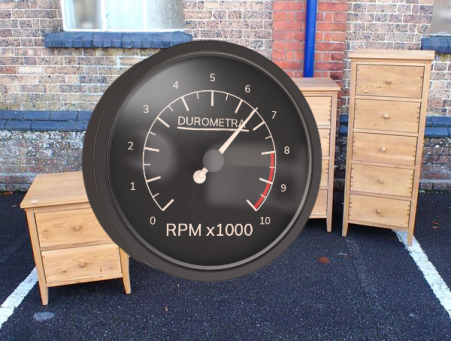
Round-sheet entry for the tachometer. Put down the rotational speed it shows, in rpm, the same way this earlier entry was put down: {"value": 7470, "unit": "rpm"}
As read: {"value": 6500, "unit": "rpm"}
